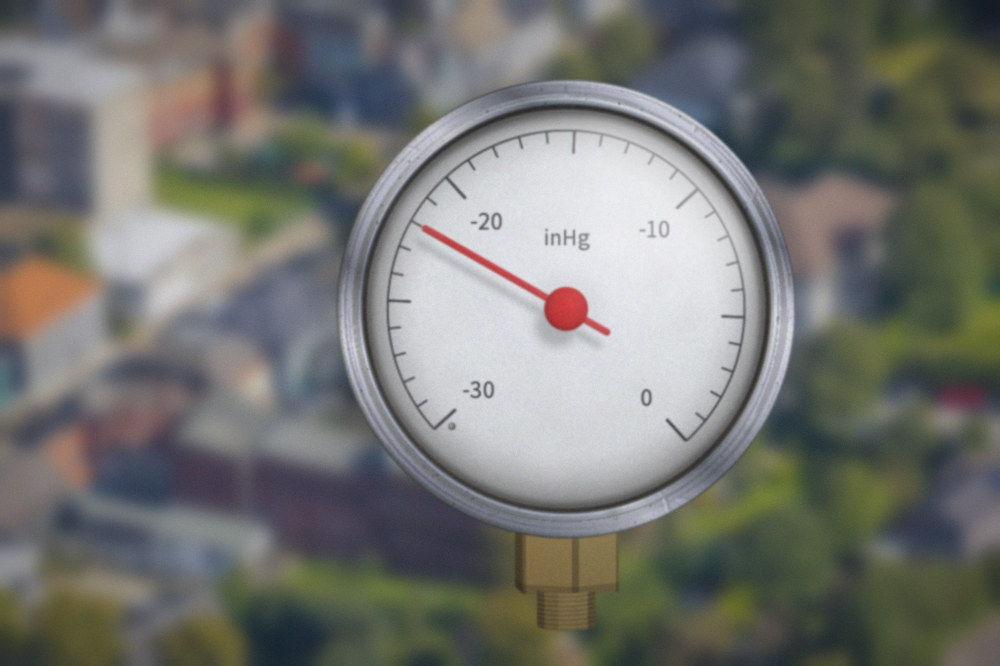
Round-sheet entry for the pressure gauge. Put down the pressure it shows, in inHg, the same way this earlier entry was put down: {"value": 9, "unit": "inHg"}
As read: {"value": -22, "unit": "inHg"}
